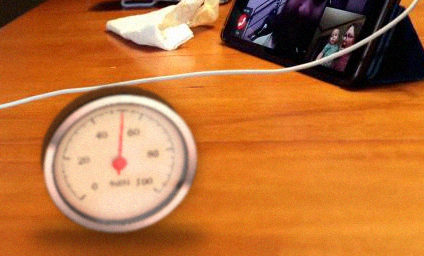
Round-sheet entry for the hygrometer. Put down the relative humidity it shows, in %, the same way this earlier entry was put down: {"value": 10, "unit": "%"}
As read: {"value": 52, "unit": "%"}
